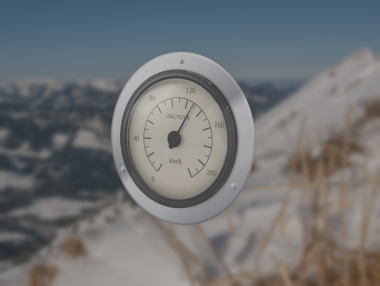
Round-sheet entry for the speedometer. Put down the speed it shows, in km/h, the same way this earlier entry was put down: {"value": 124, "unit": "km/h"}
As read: {"value": 130, "unit": "km/h"}
